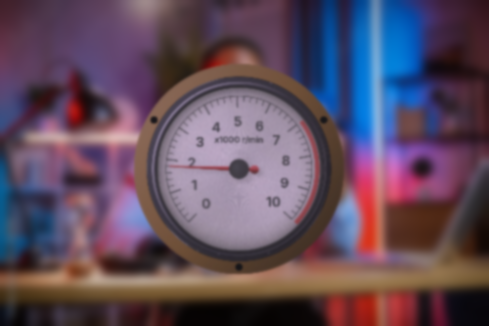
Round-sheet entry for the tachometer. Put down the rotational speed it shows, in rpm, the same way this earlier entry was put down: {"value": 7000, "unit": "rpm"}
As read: {"value": 1800, "unit": "rpm"}
